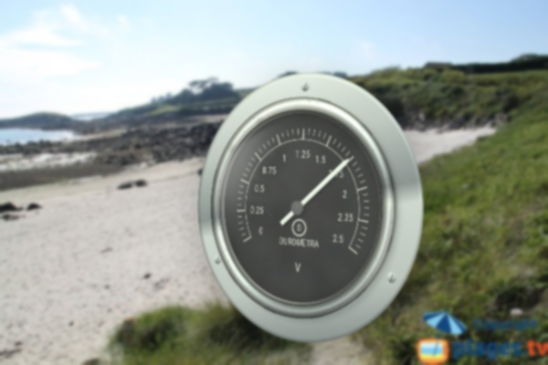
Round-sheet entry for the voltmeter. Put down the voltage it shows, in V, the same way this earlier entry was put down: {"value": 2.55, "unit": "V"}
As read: {"value": 1.75, "unit": "V"}
